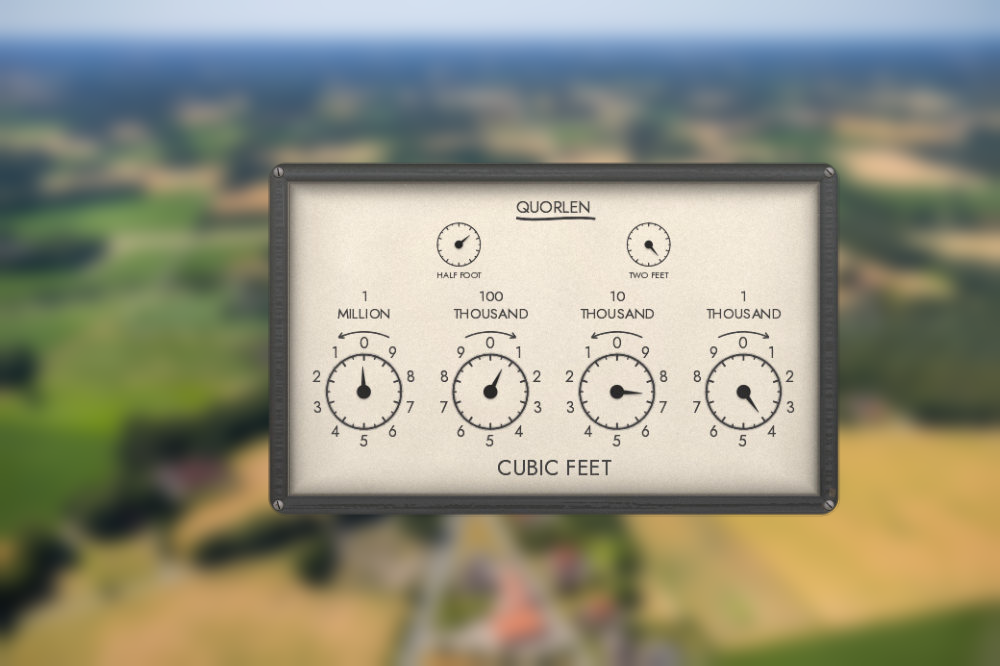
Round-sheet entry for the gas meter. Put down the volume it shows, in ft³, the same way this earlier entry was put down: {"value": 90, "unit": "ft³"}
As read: {"value": 7400, "unit": "ft³"}
